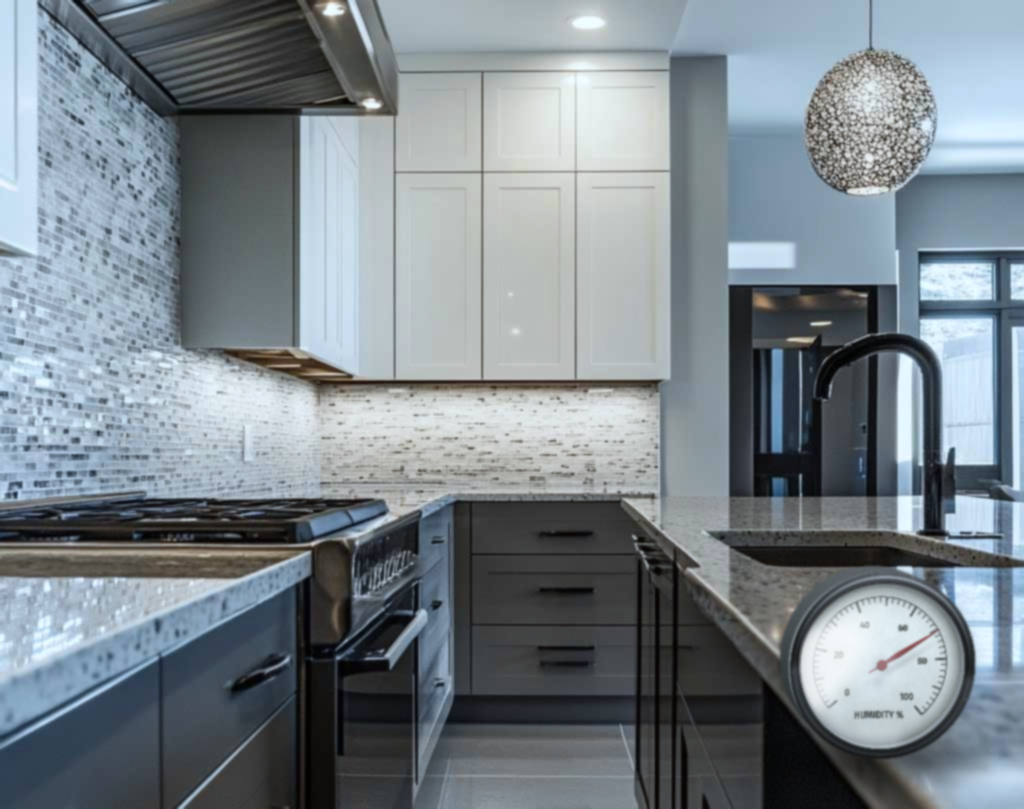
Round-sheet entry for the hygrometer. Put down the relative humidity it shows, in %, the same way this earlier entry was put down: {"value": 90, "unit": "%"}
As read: {"value": 70, "unit": "%"}
